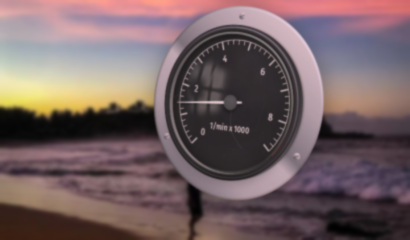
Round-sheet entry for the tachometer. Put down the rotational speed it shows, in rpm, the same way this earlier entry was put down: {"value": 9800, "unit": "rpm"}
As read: {"value": 1400, "unit": "rpm"}
